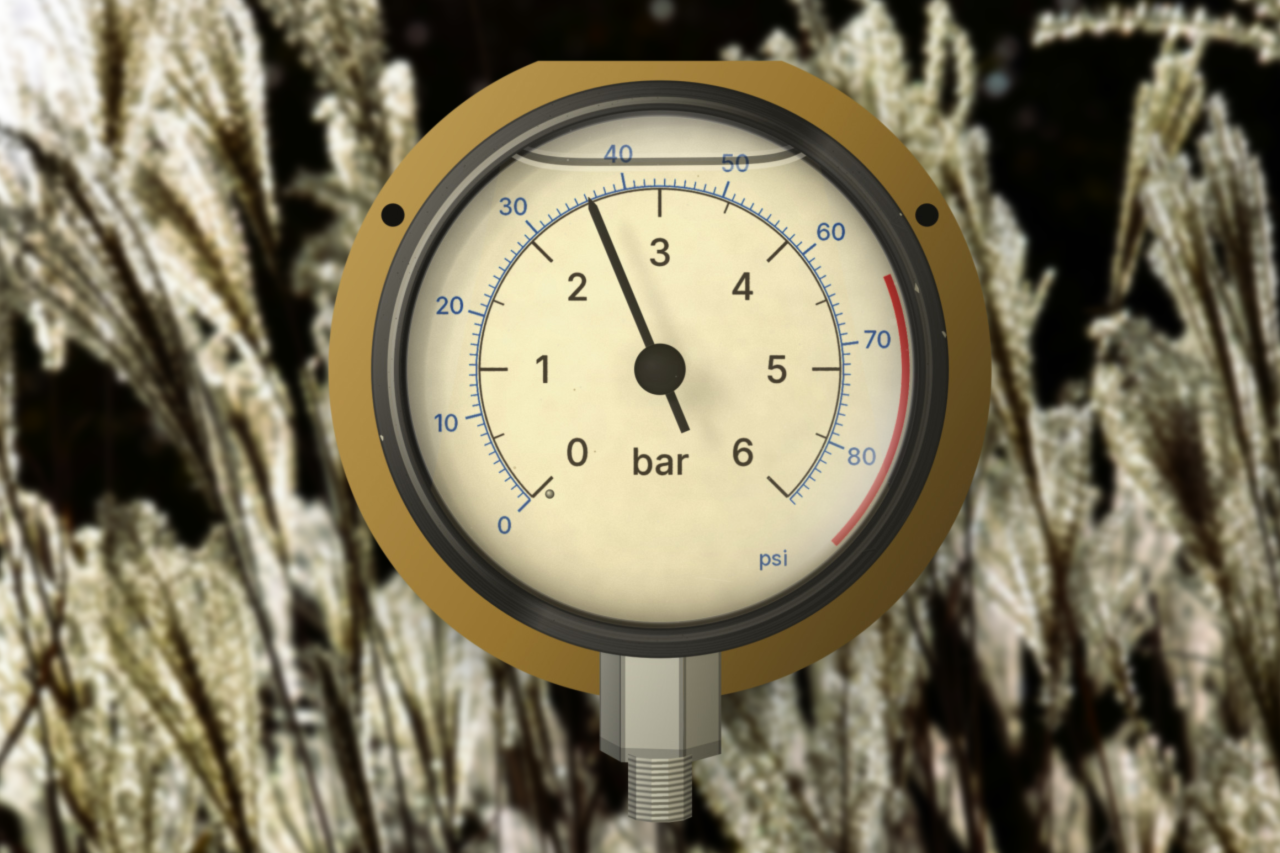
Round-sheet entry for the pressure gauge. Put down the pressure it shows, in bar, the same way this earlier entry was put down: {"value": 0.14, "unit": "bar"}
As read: {"value": 2.5, "unit": "bar"}
